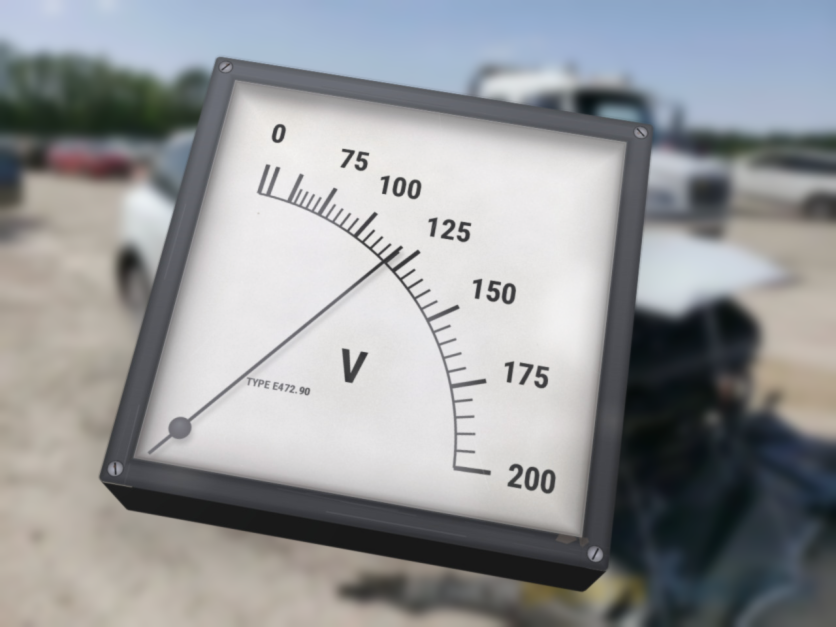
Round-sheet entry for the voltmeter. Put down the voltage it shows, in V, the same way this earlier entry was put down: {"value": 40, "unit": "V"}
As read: {"value": 120, "unit": "V"}
